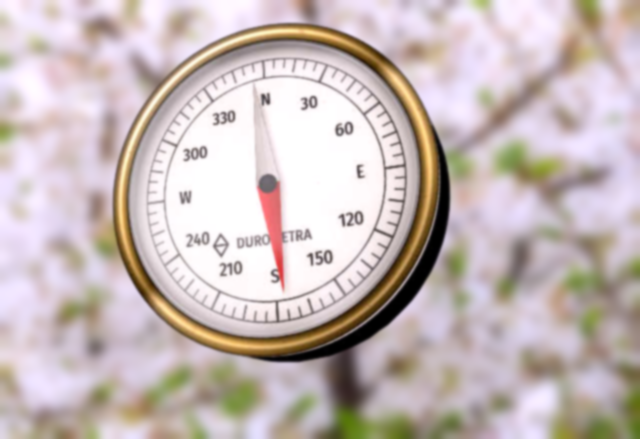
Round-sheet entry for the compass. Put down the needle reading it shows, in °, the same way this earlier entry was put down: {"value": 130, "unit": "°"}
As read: {"value": 175, "unit": "°"}
